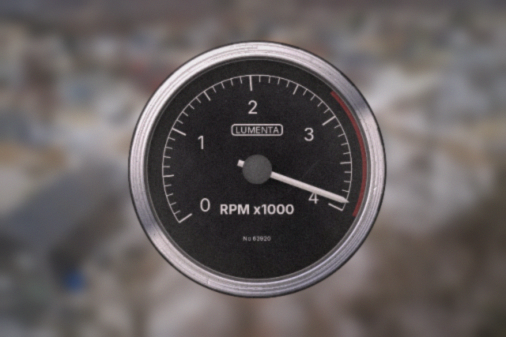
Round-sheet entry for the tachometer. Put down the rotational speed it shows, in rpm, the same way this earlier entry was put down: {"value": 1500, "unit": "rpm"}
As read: {"value": 3900, "unit": "rpm"}
